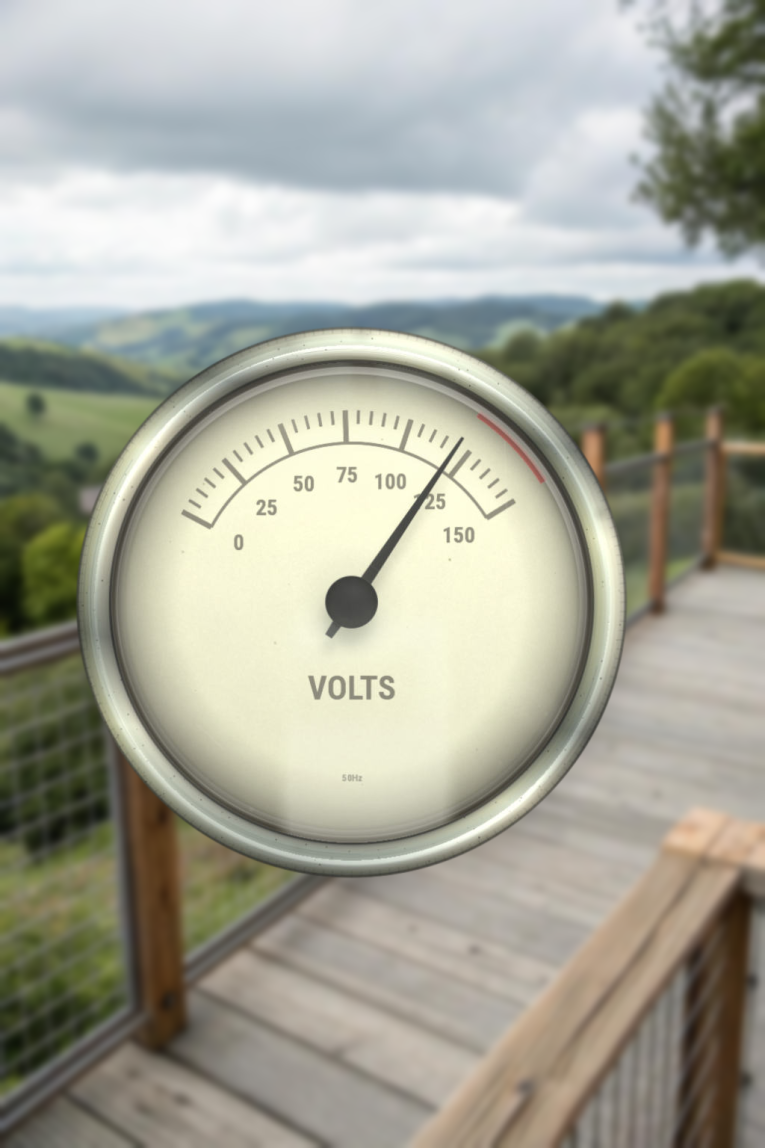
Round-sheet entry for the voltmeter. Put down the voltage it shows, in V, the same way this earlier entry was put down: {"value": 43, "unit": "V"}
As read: {"value": 120, "unit": "V"}
